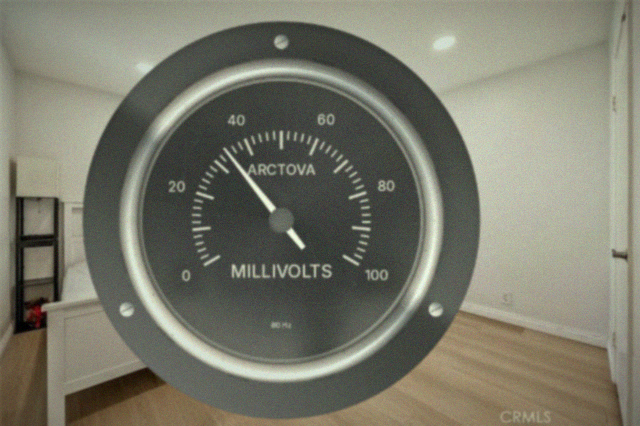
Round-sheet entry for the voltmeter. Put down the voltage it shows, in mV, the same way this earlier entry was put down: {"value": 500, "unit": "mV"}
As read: {"value": 34, "unit": "mV"}
